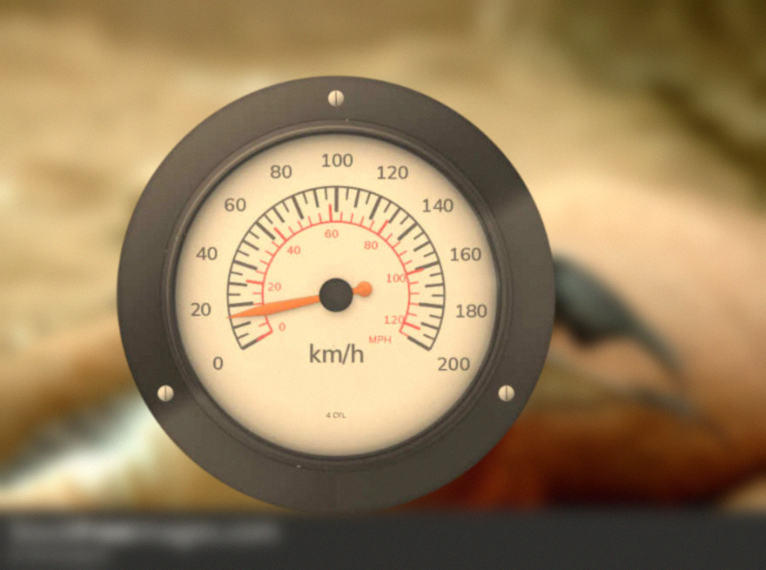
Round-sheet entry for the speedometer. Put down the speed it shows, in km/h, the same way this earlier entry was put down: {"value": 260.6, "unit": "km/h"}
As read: {"value": 15, "unit": "km/h"}
